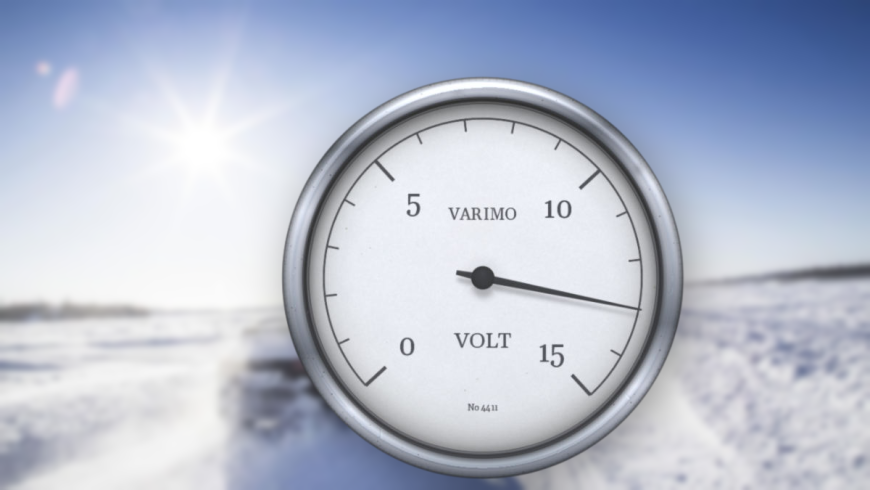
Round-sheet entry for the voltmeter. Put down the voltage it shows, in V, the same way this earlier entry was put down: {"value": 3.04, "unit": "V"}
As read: {"value": 13, "unit": "V"}
